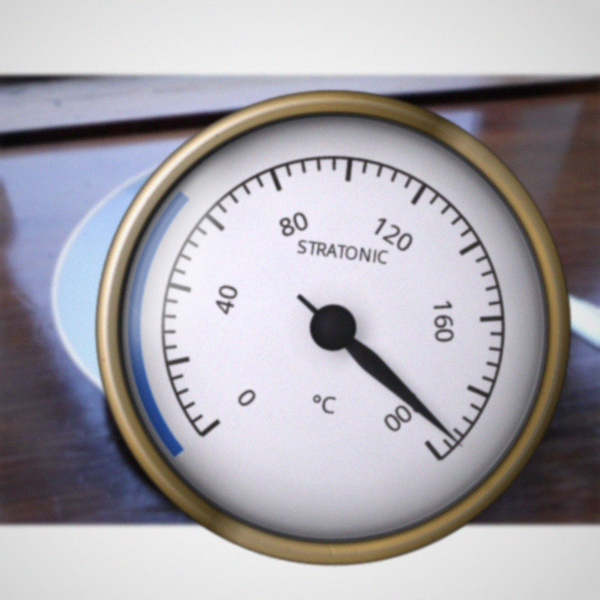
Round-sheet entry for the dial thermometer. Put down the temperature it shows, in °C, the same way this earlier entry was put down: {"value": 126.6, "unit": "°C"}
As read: {"value": 194, "unit": "°C"}
